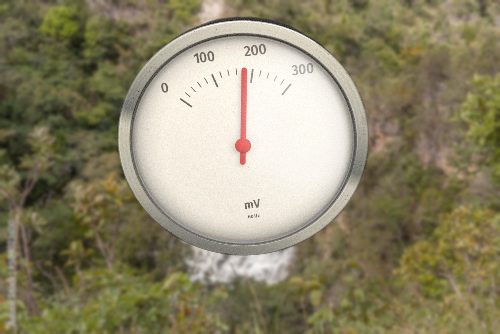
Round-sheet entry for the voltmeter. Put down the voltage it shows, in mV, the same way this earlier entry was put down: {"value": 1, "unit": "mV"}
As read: {"value": 180, "unit": "mV"}
